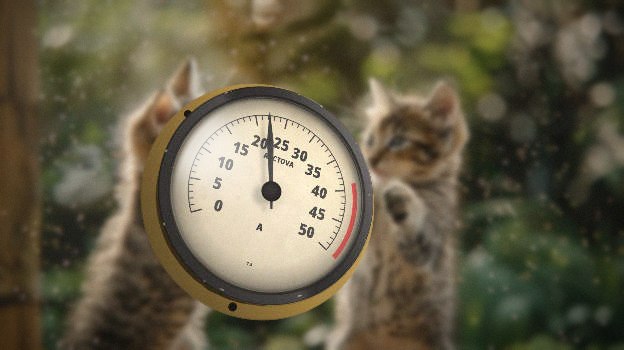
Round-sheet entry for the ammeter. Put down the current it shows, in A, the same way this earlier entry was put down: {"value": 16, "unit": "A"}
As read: {"value": 22, "unit": "A"}
